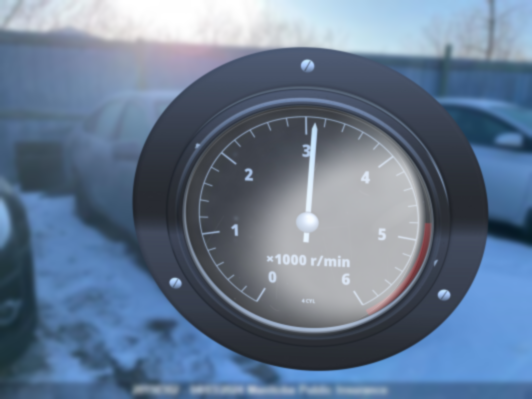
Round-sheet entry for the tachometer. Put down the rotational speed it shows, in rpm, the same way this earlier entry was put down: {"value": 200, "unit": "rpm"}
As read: {"value": 3100, "unit": "rpm"}
